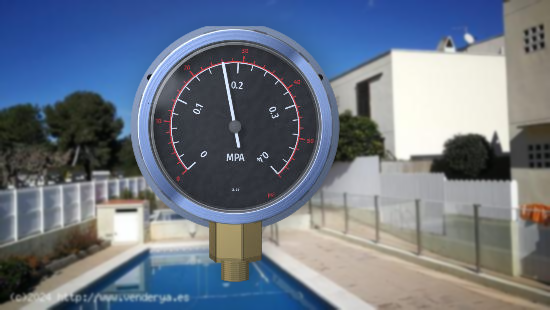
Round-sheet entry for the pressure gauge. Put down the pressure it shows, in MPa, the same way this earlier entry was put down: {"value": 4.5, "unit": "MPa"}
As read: {"value": 0.18, "unit": "MPa"}
